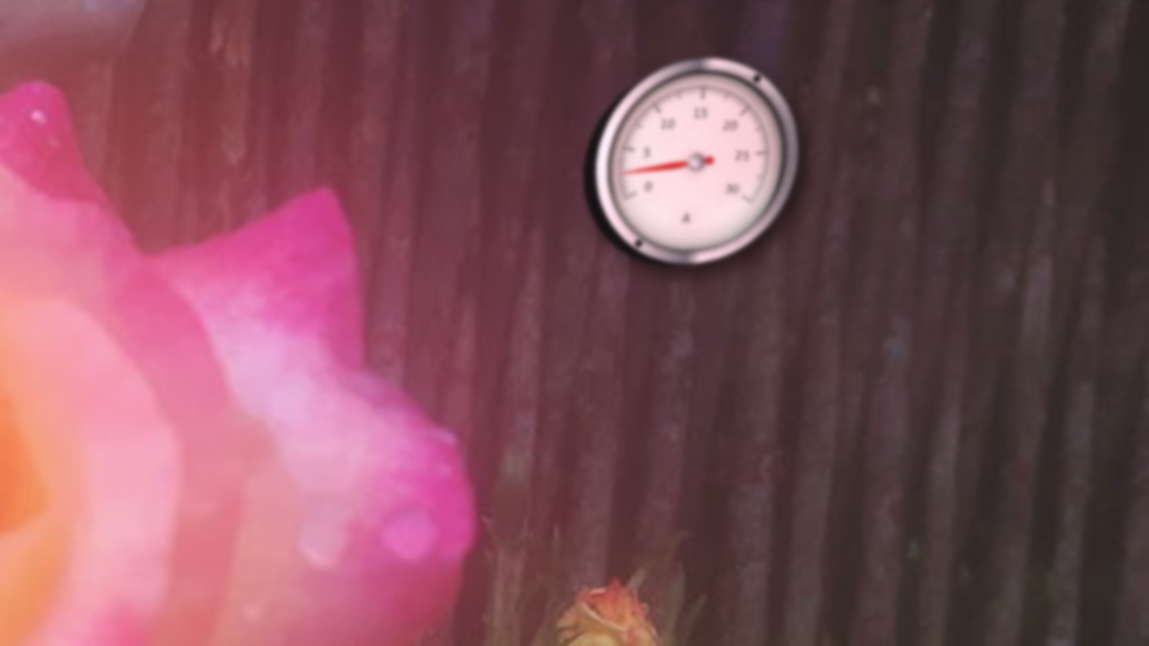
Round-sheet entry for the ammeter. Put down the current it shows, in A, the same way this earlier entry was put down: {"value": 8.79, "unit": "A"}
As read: {"value": 2.5, "unit": "A"}
